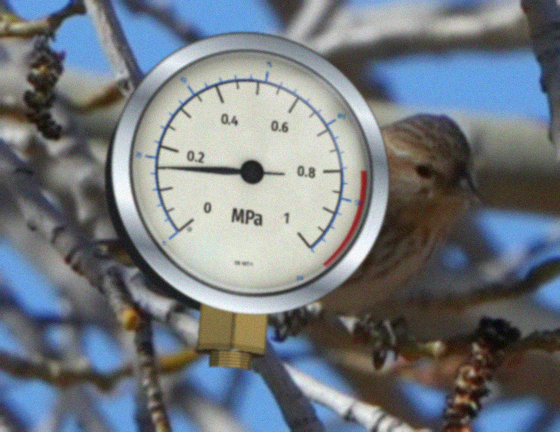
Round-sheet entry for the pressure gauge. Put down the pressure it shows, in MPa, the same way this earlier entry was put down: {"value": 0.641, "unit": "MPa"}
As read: {"value": 0.15, "unit": "MPa"}
